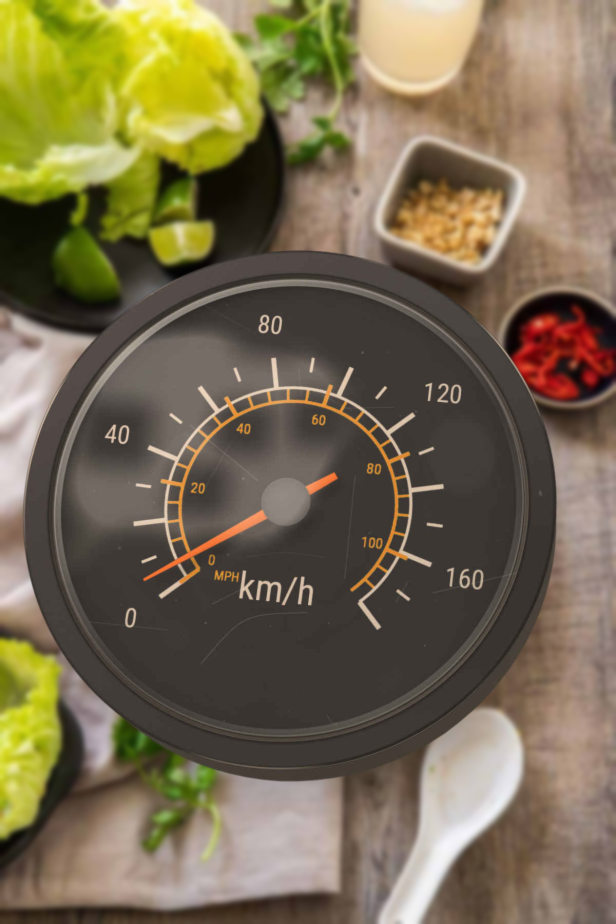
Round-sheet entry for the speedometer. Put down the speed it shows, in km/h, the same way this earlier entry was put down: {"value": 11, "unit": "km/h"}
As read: {"value": 5, "unit": "km/h"}
